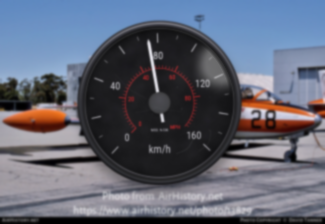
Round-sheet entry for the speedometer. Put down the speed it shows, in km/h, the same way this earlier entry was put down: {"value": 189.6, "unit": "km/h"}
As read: {"value": 75, "unit": "km/h"}
